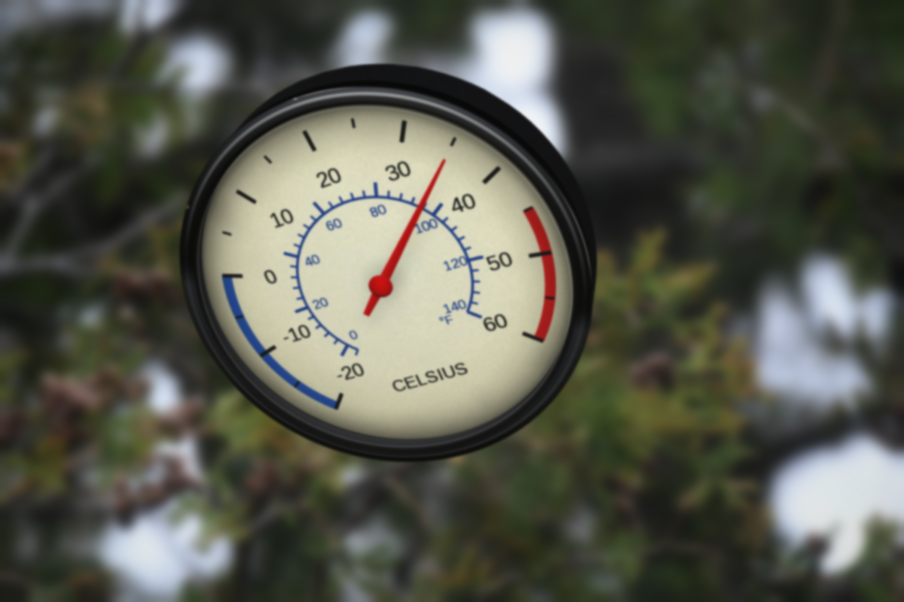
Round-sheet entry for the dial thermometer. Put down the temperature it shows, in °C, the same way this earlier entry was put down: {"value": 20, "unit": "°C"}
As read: {"value": 35, "unit": "°C"}
